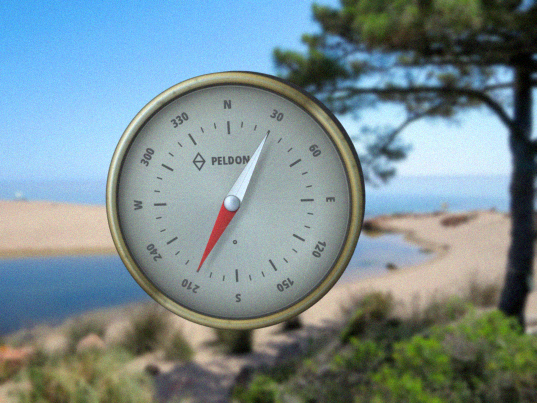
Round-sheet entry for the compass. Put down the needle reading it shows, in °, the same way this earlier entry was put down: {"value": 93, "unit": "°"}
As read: {"value": 210, "unit": "°"}
